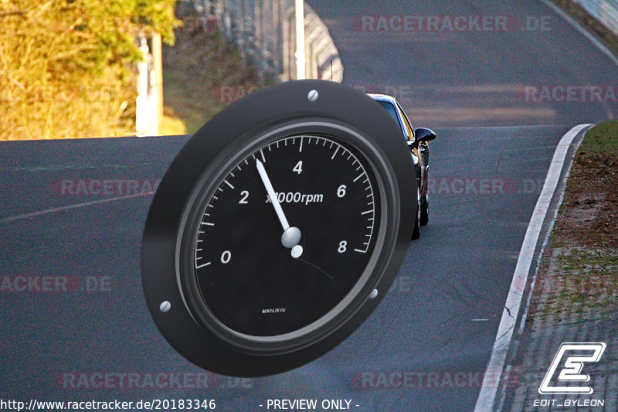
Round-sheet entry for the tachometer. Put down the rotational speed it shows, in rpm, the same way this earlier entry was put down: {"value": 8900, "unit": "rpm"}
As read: {"value": 2800, "unit": "rpm"}
